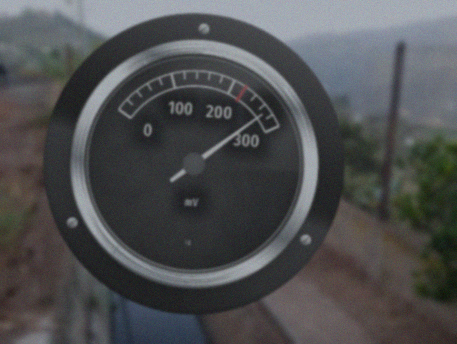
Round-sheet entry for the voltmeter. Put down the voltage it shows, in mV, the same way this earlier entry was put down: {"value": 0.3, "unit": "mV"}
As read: {"value": 270, "unit": "mV"}
